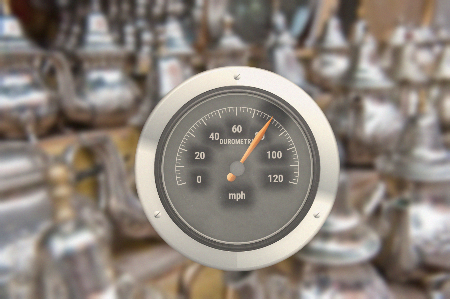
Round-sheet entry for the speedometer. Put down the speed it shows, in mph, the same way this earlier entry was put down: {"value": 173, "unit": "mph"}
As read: {"value": 80, "unit": "mph"}
